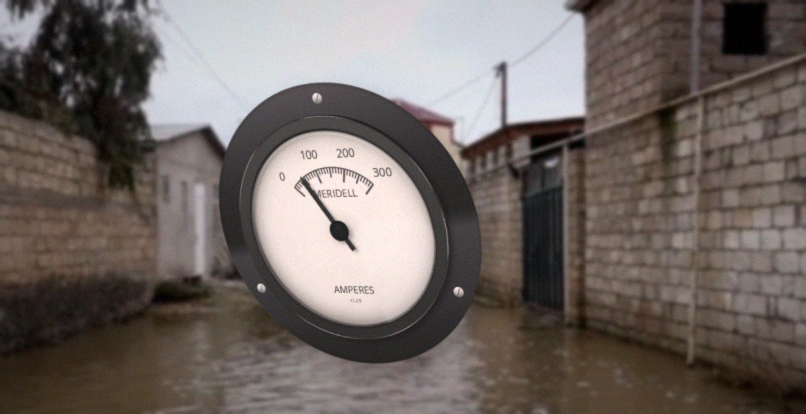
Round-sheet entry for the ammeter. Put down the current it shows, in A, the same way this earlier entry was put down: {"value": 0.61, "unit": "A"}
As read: {"value": 50, "unit": "A"}
